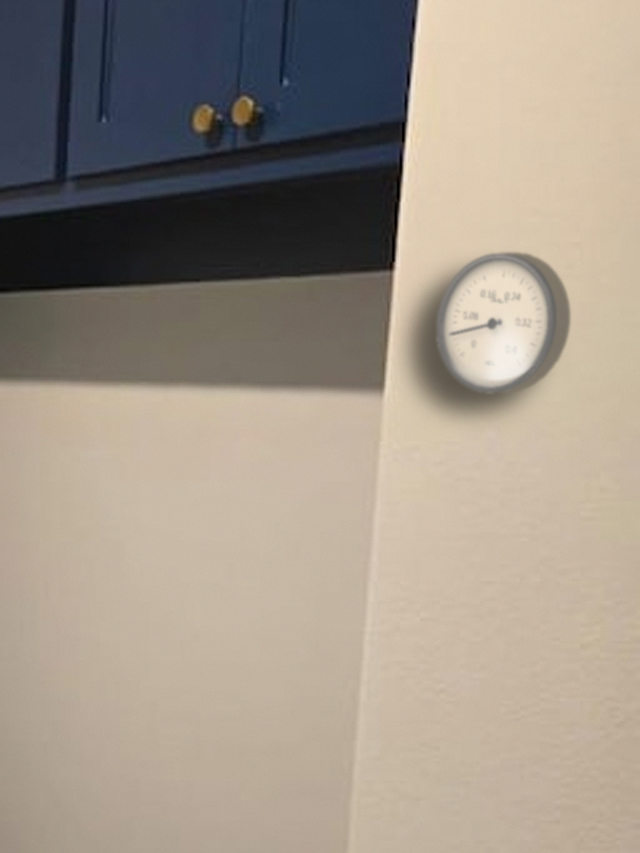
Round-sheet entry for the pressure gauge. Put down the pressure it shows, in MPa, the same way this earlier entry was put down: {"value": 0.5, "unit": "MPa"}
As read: {"value": 0.04, "unit": "MPa"}
